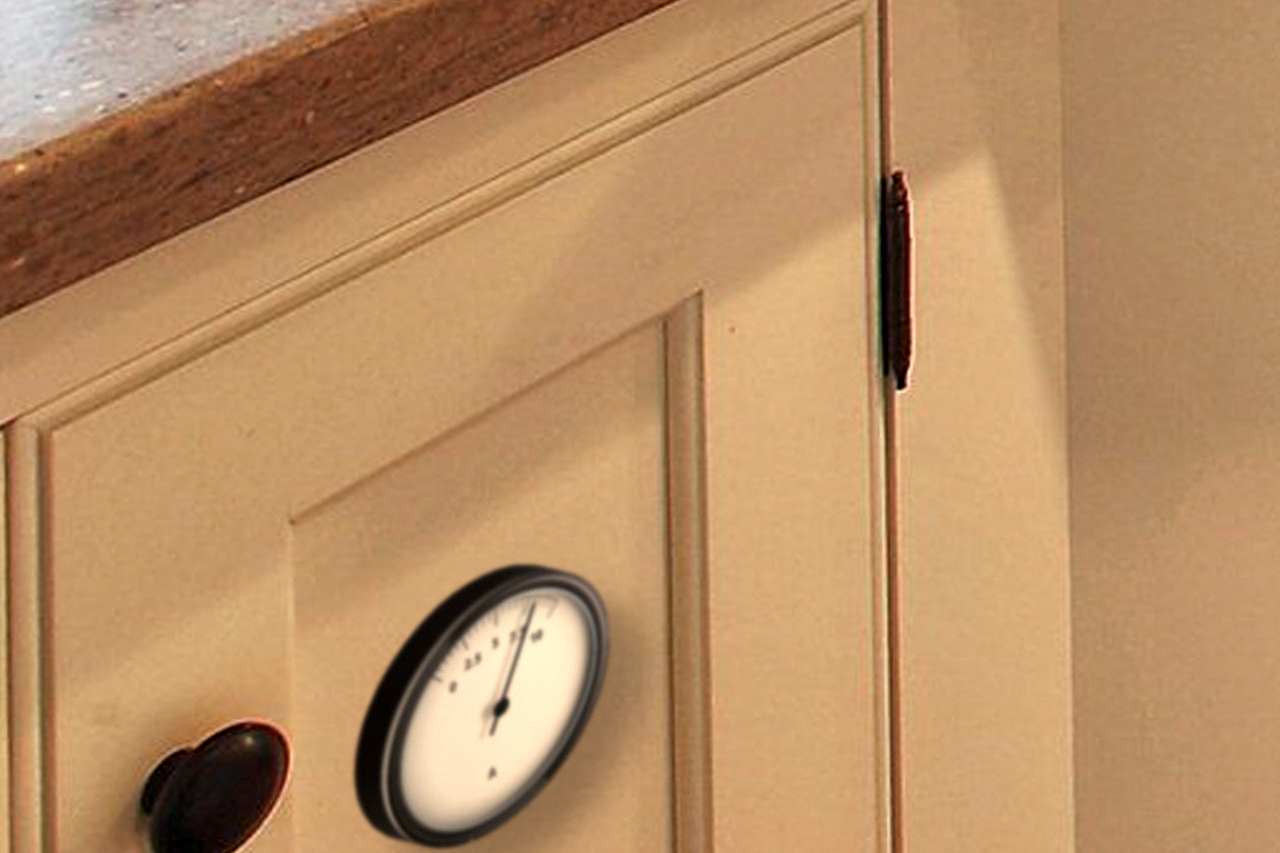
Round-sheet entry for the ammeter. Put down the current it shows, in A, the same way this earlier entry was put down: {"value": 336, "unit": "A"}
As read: {"value": 7.5, "unit": "A"}
